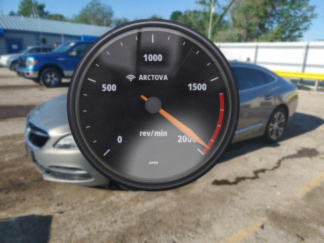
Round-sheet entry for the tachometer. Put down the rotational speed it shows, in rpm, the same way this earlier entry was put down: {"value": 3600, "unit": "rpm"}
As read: {"value": 1950, "unit": "rpm"}
